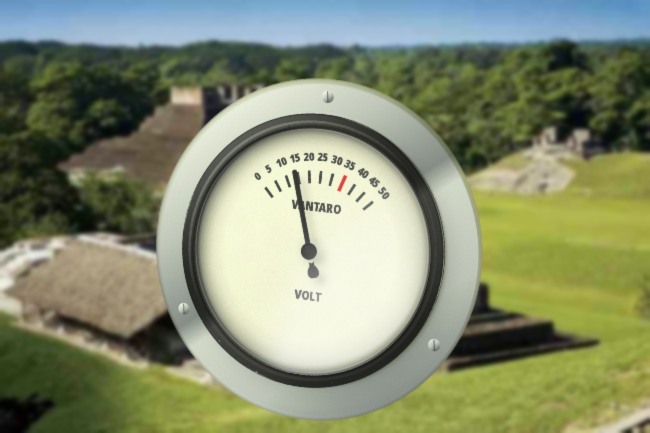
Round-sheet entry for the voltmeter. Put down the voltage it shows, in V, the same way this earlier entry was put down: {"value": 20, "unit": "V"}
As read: {"value": 15, "unit": "V"}
